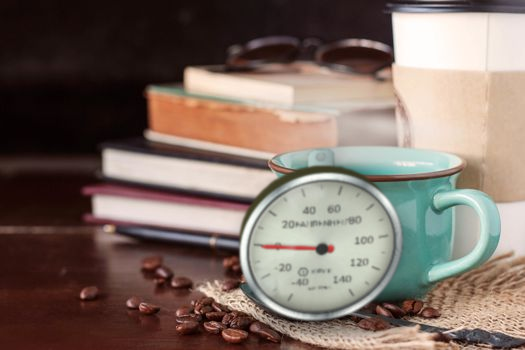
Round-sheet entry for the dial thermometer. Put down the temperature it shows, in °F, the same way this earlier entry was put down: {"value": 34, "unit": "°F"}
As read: {"value": 0, "unit": "°F"}
